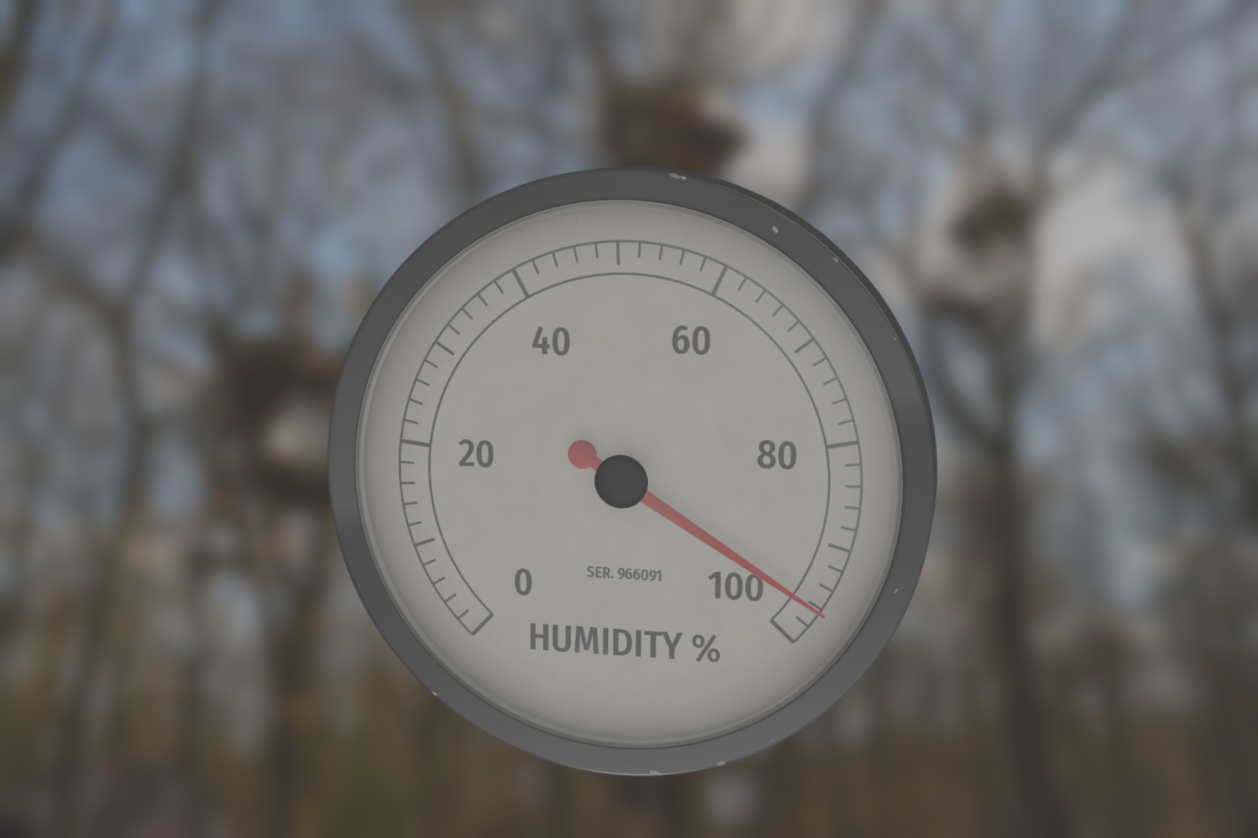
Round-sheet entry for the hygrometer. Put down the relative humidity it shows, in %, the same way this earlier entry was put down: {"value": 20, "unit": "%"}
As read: {"value": 96, "unit": "%"}
